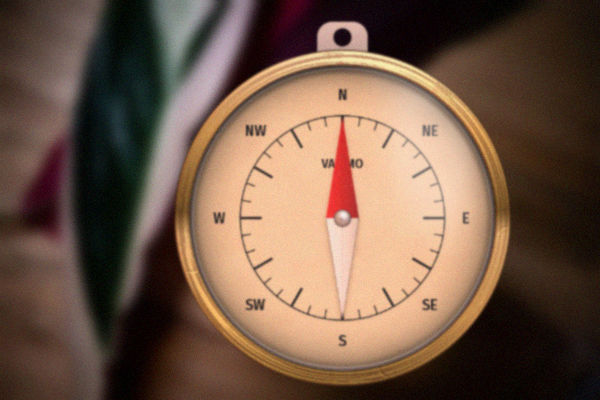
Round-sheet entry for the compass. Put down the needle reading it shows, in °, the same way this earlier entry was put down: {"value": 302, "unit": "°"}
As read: {"value": 0, "unit": "°"}
